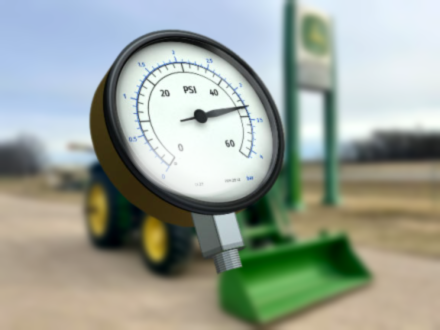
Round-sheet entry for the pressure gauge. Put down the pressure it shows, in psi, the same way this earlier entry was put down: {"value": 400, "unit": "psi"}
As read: {"value": 48, "unit": "psi"}
